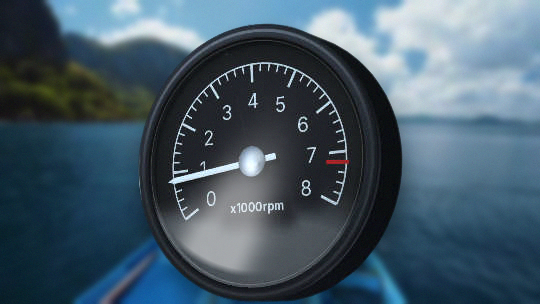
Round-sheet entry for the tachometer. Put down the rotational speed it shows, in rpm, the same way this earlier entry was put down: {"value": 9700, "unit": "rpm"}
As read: {"value": 800, "unit": "rpm"}
